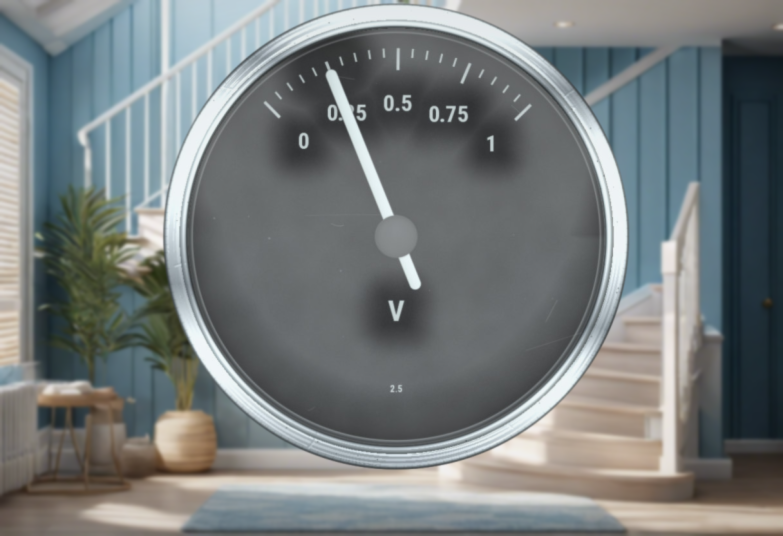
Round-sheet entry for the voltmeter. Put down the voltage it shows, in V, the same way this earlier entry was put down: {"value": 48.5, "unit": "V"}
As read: {"value": 0.25, "unit": "V"}
